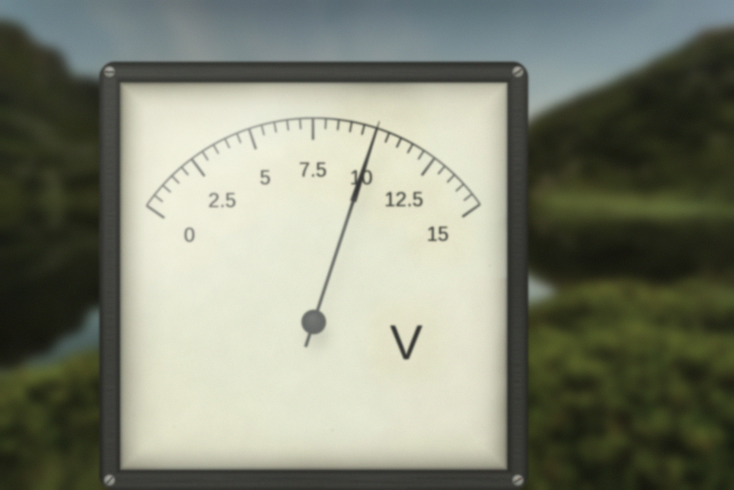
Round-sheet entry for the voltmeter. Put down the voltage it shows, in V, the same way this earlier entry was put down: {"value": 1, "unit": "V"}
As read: {"value": 10, "unit": "V"}
